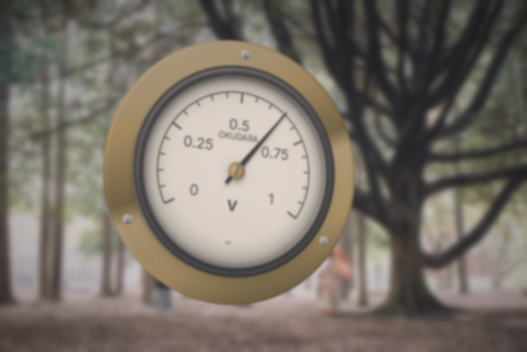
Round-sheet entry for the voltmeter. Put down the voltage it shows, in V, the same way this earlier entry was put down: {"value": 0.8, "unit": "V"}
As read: {"value": 0.65, "unit": "V"}
